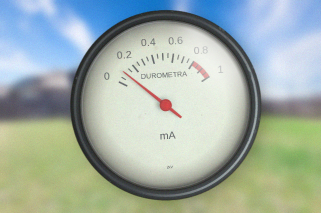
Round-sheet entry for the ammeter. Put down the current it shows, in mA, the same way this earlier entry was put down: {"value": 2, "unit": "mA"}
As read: {"value": 0.1, "unit": "mA"}
